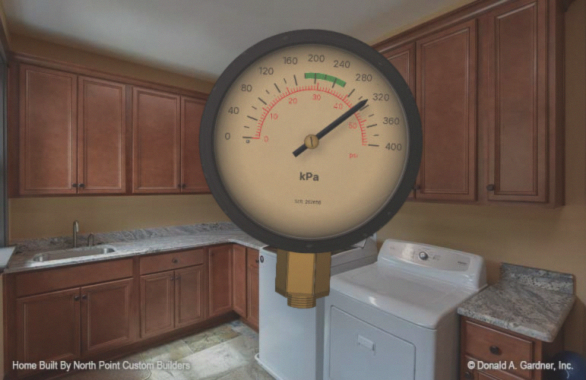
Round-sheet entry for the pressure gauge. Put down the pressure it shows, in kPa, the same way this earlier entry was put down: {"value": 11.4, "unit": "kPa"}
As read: {"value": 310, "unit": "kPa"}
